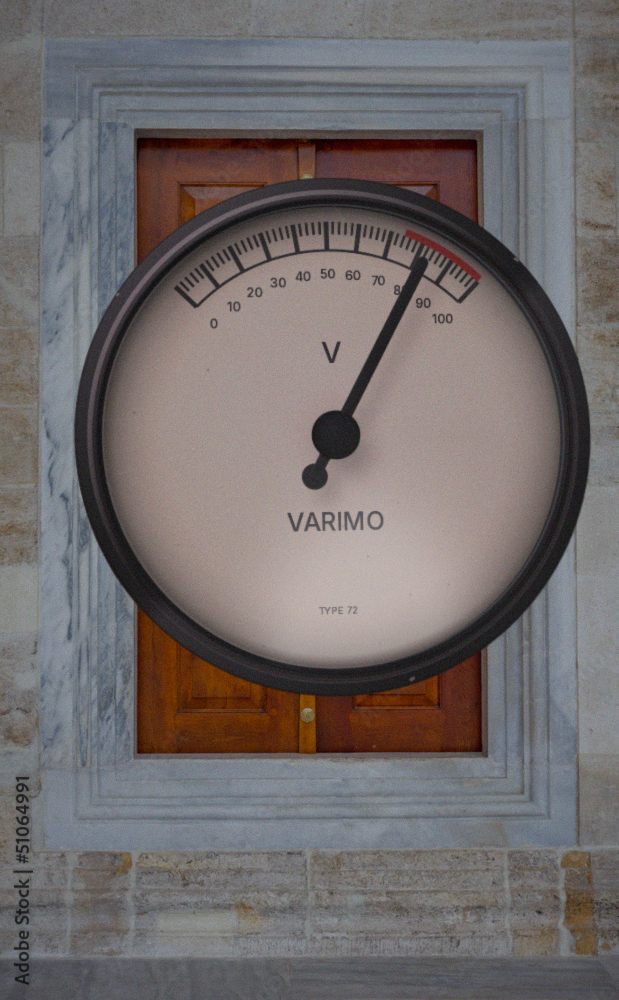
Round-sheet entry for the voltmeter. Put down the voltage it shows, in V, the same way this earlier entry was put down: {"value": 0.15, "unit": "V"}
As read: {"value": 82, "unit": "V"}
